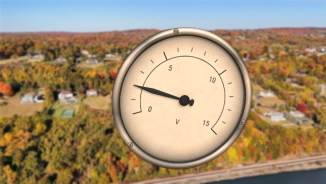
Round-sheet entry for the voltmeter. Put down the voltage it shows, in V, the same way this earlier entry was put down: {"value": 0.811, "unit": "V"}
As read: {"value": 2, "unit": "V"}
